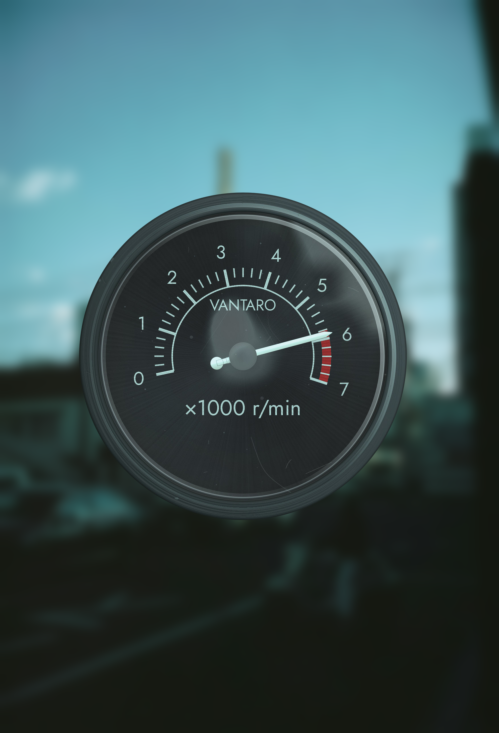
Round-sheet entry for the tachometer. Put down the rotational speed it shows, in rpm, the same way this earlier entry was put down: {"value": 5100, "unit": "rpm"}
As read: {"value": 5900, "unit": "rpm"}
